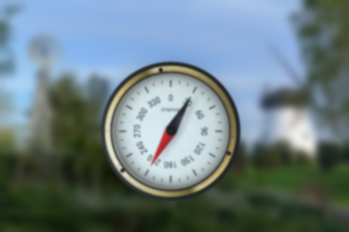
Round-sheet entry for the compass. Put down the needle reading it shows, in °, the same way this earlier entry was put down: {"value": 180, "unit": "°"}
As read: {"value": 210, "unit": "°"}
